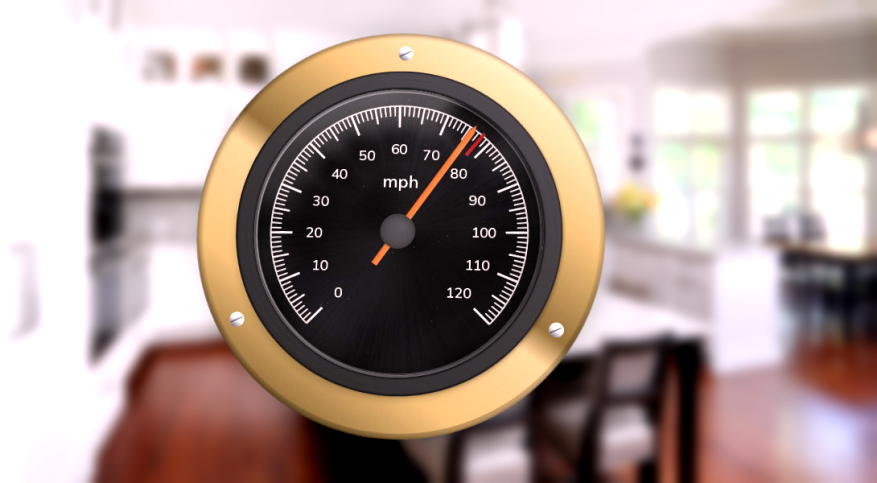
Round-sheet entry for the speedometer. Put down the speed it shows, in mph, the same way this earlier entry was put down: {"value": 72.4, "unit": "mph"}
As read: {"value": 76, "unit": "mph"}
